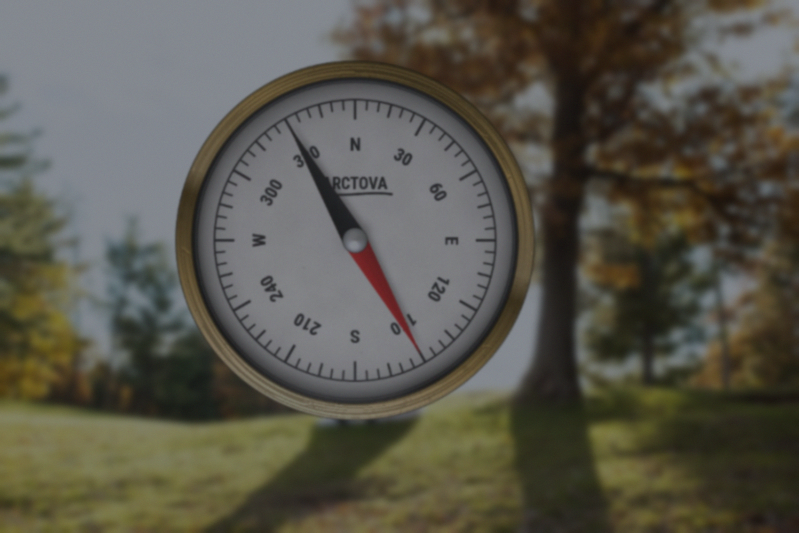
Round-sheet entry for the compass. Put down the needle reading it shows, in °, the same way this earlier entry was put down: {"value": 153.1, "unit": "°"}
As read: {"value": 150, "unit": "°"}
